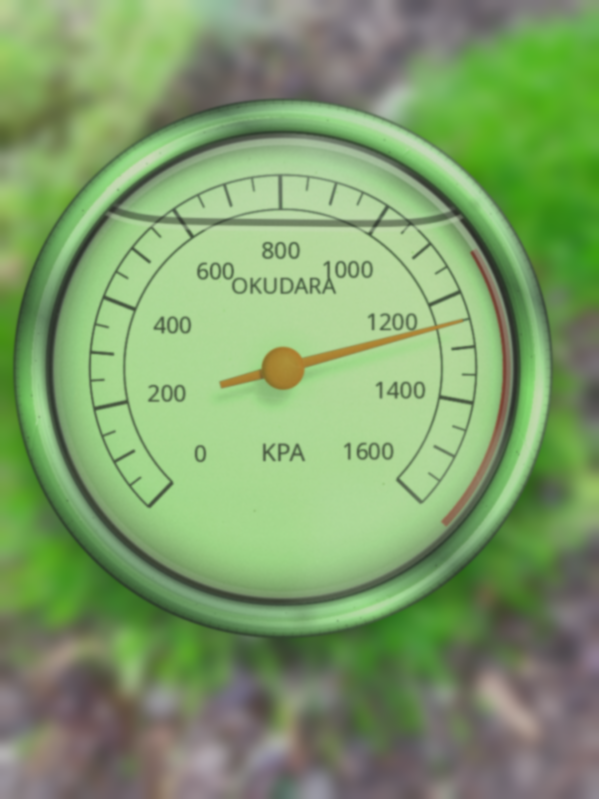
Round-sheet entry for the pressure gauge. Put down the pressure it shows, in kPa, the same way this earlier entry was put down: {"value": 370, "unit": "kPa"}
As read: {"value": 1250, "unit": "kPa"}
